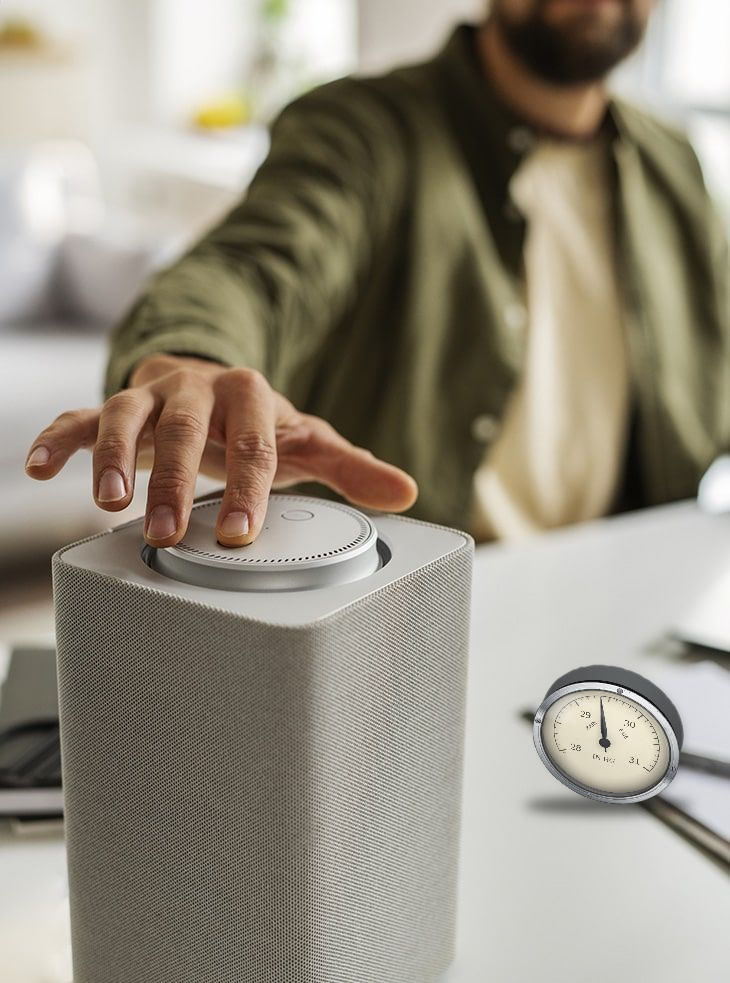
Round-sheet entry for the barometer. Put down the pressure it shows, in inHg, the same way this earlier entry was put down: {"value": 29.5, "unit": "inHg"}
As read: {"value": 29.4, "unit": "inHg"}
